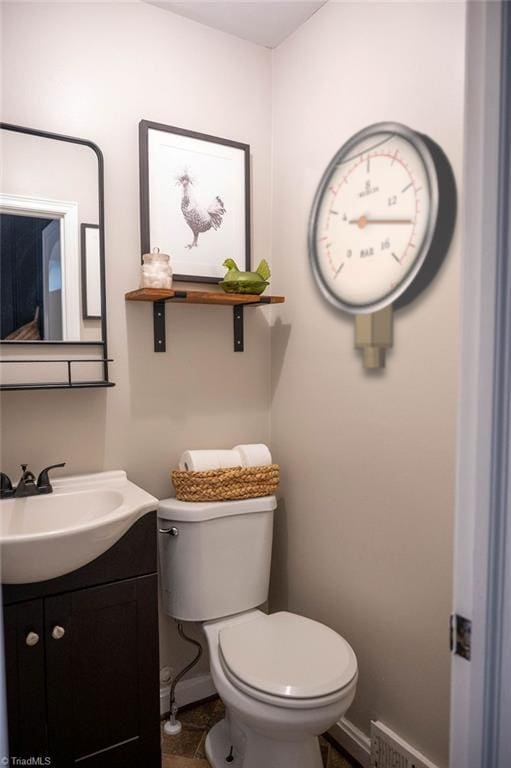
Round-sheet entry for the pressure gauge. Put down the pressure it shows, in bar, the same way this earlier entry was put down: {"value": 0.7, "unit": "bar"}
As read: {"value": 14, "unit": "bar"}
